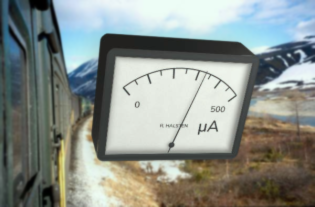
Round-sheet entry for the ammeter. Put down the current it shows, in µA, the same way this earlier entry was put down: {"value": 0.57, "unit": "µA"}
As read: {"value": 325, "unit": "µA"}
